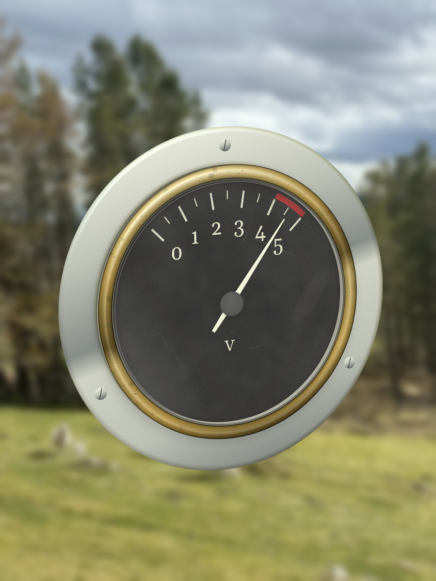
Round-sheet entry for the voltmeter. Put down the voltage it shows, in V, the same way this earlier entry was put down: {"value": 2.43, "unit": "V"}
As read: {"value": 4.5, "unit": "V"}
